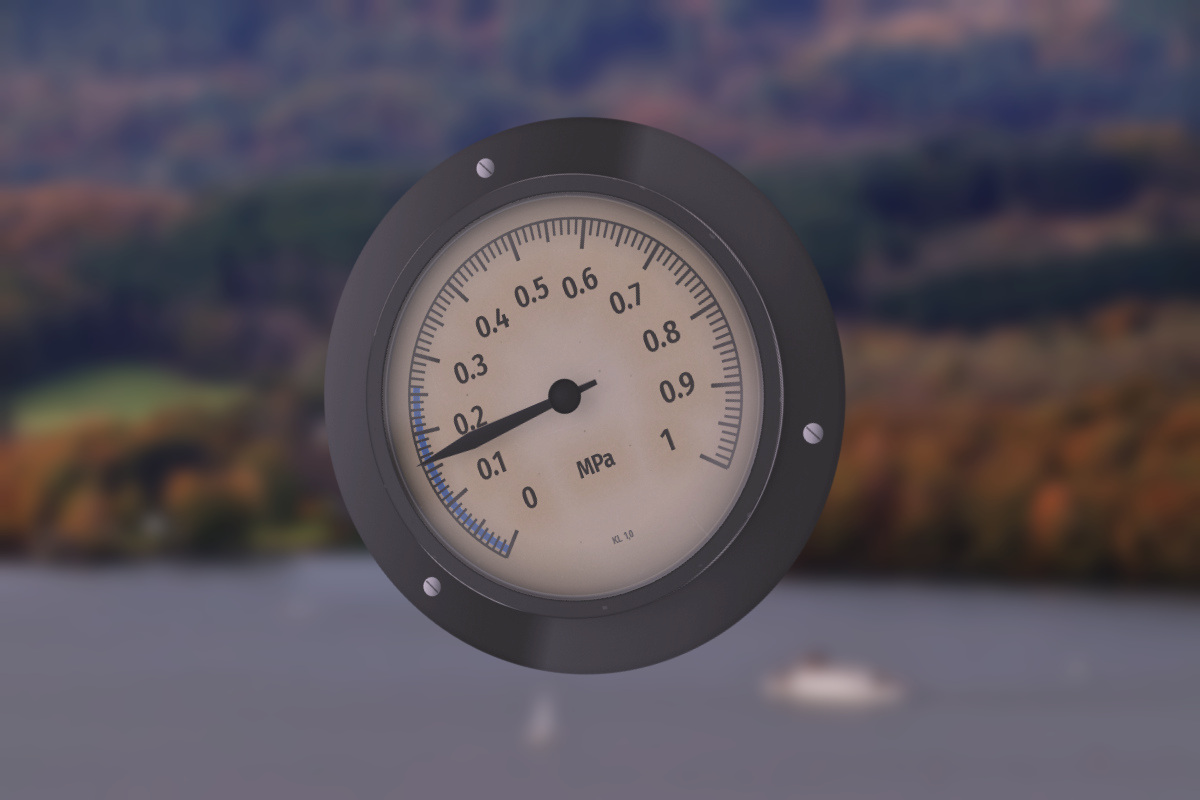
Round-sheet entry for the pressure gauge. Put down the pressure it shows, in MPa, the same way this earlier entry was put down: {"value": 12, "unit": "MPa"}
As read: {"value": 0.16, "unit": "MPa"}
